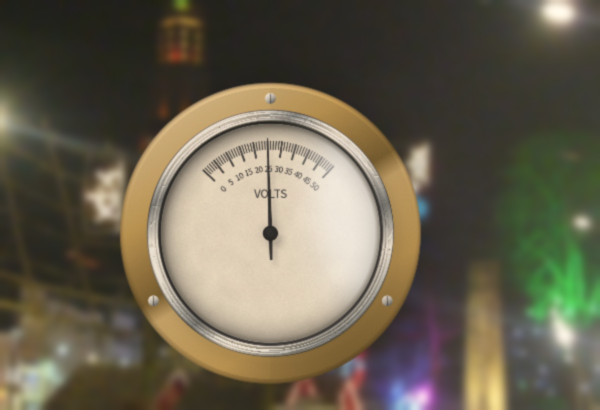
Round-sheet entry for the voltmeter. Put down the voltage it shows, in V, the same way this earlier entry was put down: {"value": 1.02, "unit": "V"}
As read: {"value": 25, "unit": "V"}
